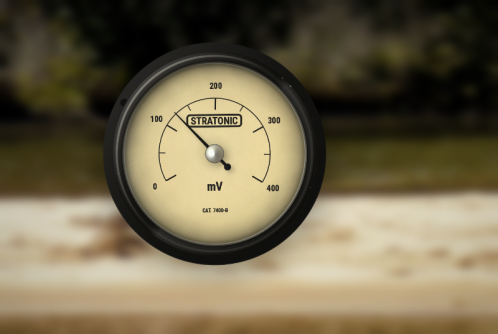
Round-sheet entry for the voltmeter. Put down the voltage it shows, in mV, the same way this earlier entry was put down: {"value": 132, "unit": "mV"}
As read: {"value": 125, "unit": "mV"}
